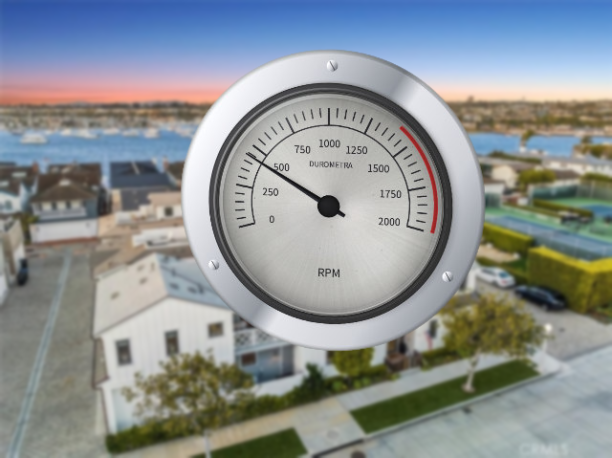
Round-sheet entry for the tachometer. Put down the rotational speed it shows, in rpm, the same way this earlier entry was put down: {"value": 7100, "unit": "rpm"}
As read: {"value": 450, "unit": "rpm"}
